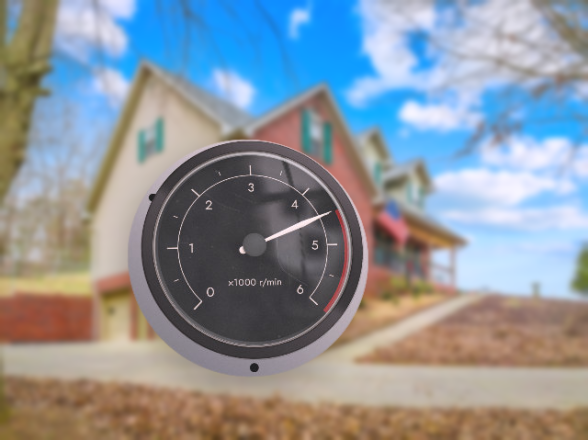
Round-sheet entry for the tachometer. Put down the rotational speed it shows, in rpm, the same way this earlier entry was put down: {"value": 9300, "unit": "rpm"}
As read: {"value": 4500, "unit": "rpm"}
